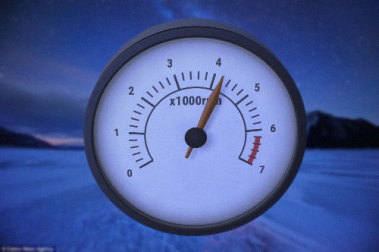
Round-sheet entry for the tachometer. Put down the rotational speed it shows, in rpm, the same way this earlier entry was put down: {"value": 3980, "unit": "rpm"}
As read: {"value": 4200, "unit": "rpm"}
